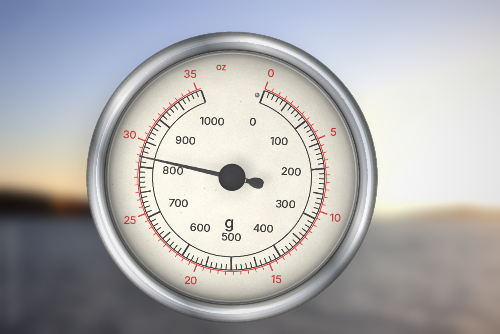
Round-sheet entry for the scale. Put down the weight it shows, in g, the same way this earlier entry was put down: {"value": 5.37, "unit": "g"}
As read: {"value": 820, "unit": "g"}
